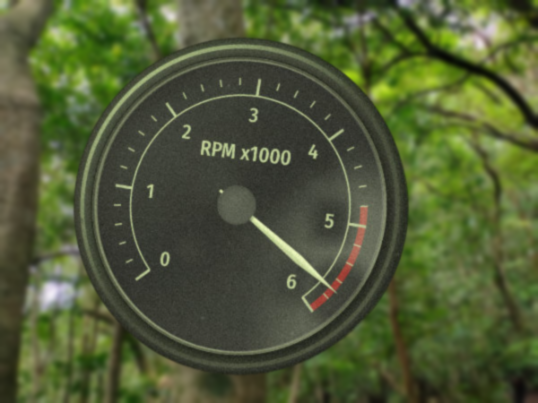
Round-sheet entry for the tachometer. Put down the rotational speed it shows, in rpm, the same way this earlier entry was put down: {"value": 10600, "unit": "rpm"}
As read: {"value": 5700, "unit": "rpm"}
